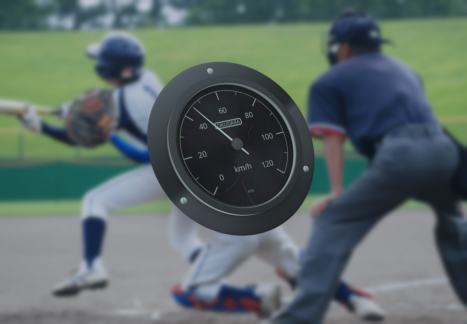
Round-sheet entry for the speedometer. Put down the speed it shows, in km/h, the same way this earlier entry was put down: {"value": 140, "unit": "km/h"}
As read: {"value": 45, "unit": "km/h"}
